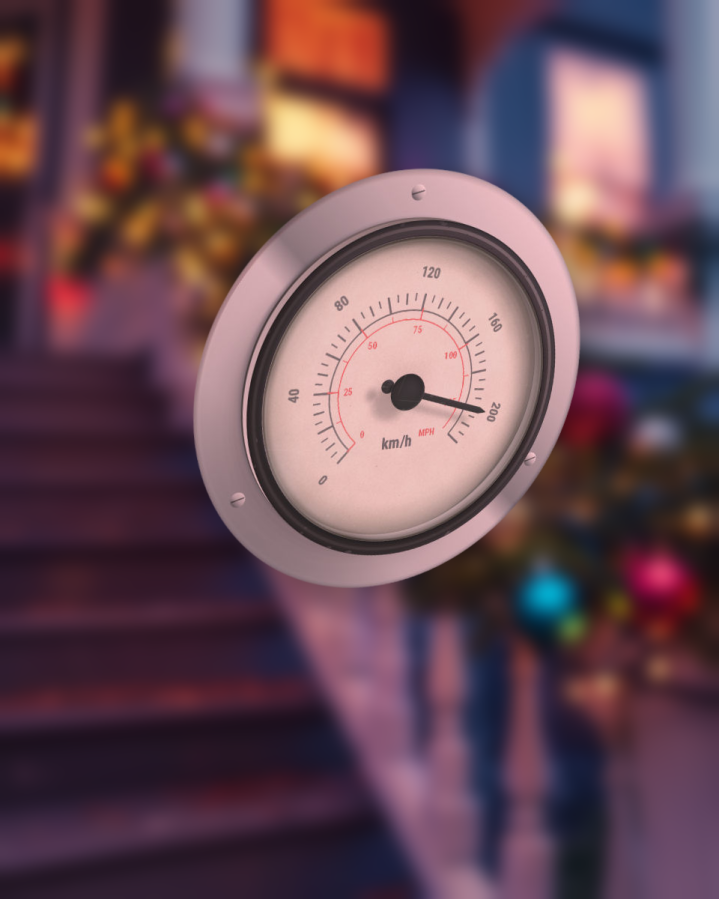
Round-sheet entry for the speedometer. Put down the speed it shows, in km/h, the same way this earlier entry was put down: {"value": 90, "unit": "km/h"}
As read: {"value": 200, "unit": "km/h"}
